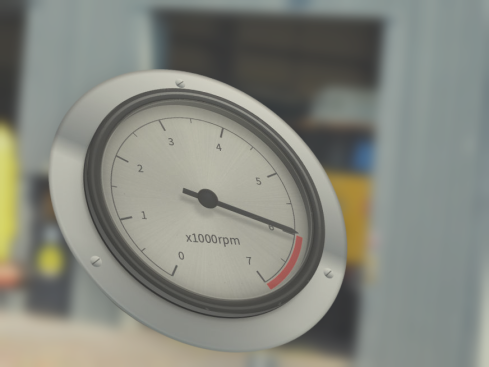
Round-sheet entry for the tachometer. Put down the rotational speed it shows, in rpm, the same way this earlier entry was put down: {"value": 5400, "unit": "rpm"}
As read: {"value": 6000, "unit": "rpm"}
